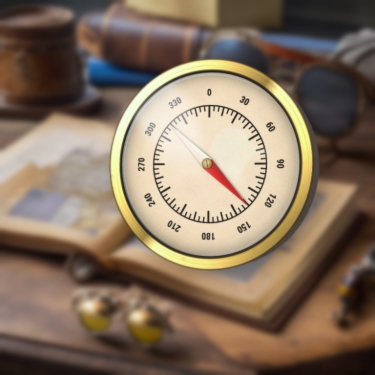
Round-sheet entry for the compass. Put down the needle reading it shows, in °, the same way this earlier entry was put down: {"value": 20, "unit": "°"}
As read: {"value": 135, "unit": "°"}
